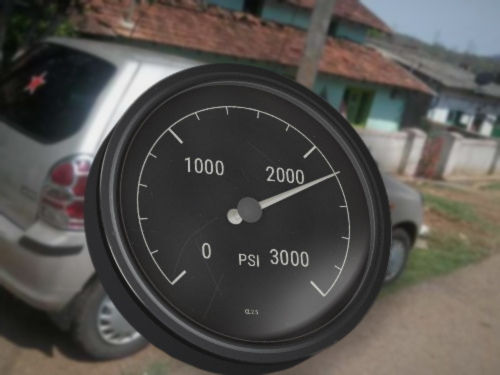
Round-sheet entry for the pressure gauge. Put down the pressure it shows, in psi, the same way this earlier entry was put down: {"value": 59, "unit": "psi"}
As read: {"value": 2200, "unit": "psi"}
